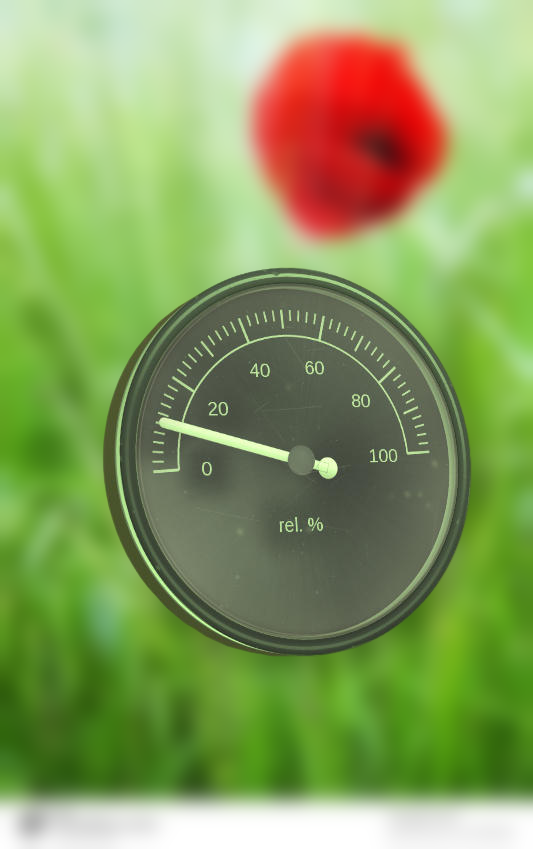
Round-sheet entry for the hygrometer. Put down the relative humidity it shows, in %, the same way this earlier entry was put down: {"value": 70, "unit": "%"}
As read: {"value": 10, "unit": "%"}
